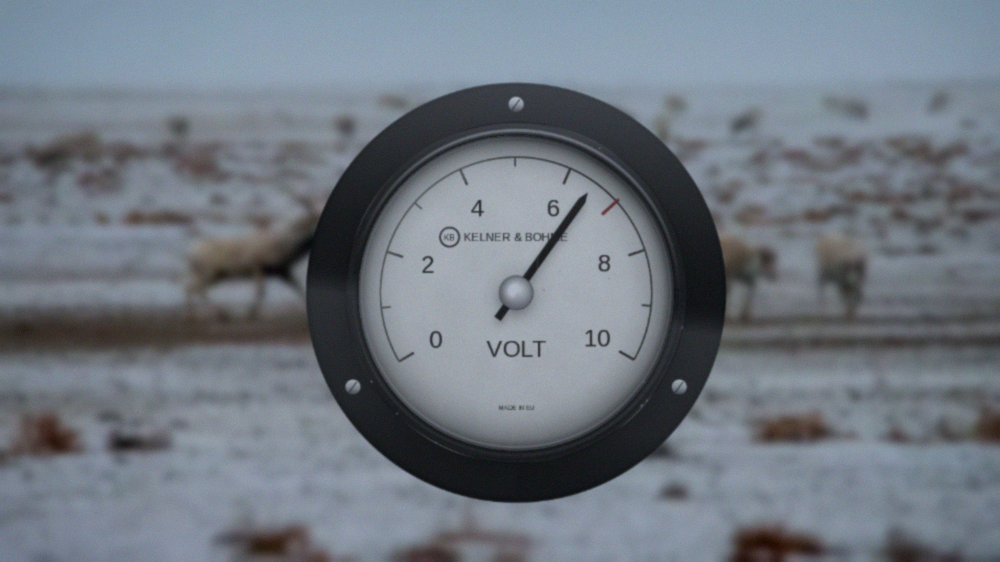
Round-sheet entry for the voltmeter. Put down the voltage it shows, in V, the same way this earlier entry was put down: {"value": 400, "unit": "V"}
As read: {"value": 6.5, "unit": "V"}
